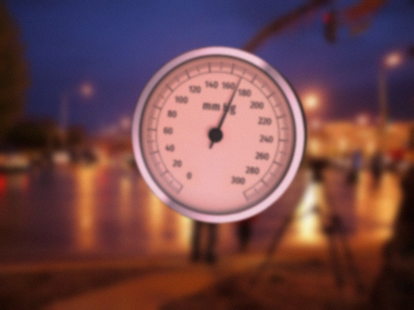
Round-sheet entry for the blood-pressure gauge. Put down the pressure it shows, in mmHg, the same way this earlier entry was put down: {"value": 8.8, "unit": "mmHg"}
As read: {"value": 170, "unit": "mmHg"}
